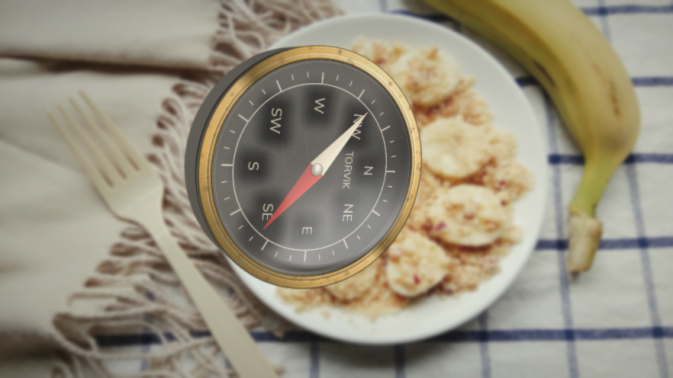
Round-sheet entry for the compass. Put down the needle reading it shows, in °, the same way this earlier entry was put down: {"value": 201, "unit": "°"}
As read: {"value": 130, "unit": "°"}
